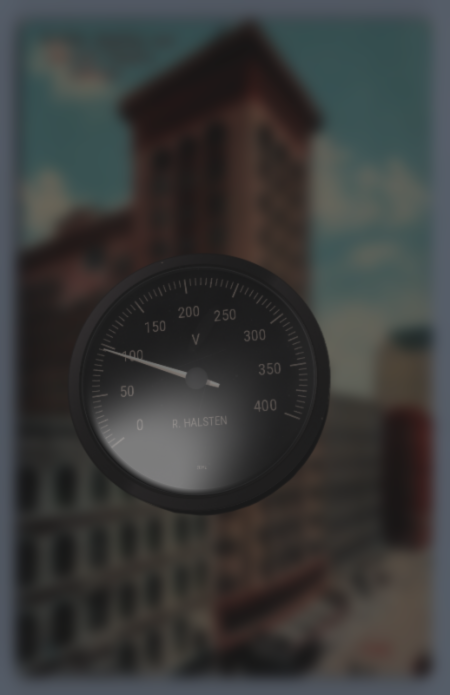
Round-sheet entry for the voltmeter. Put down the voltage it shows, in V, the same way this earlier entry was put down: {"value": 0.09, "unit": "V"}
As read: {"value": 95, "unit": "V"}
